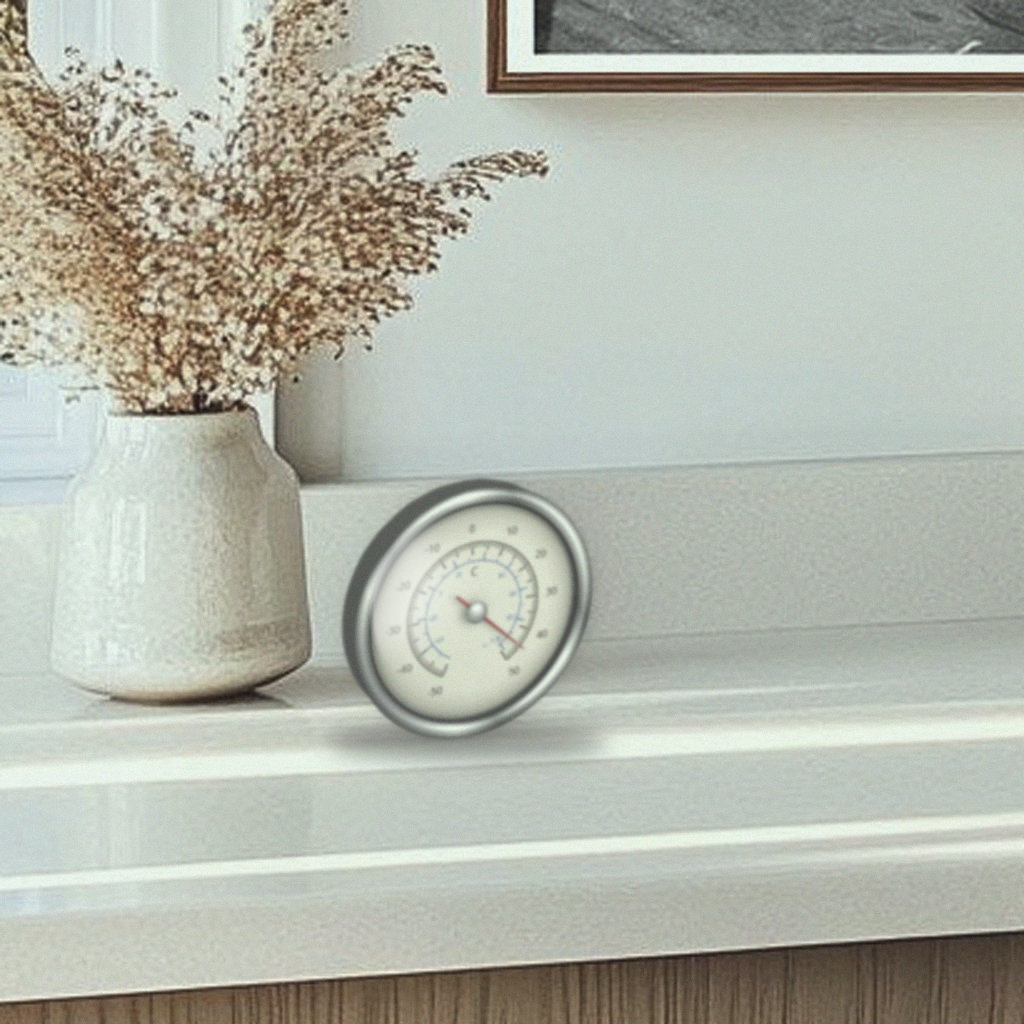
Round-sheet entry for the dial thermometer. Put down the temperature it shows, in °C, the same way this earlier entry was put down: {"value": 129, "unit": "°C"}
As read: {"value": 45, "unit": "°C"}
